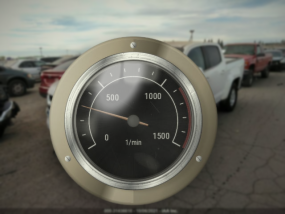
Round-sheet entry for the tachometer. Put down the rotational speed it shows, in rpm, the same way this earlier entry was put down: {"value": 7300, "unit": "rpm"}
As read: {"value": 300, "unit": "rpm"}
